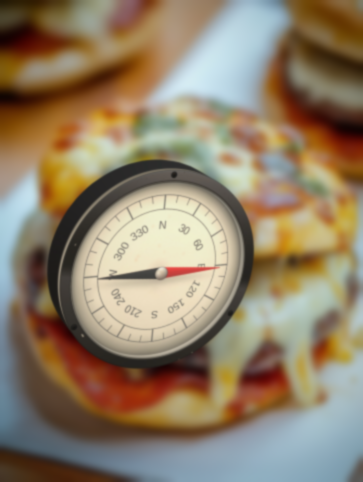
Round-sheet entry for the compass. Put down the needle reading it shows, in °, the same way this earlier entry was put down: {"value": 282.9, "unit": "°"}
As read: {"value": 90, "unit": "°"}
